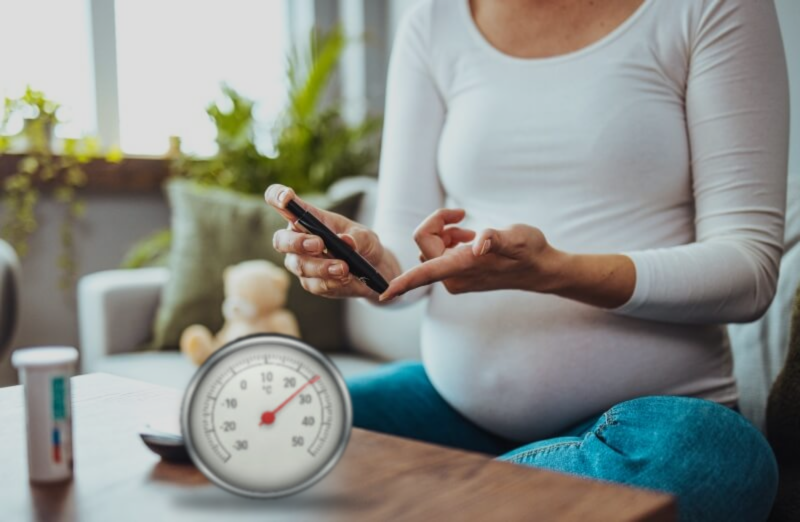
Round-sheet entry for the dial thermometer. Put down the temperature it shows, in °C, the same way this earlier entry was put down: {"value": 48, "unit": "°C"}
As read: {"value": 25, "unit": "°C"}
